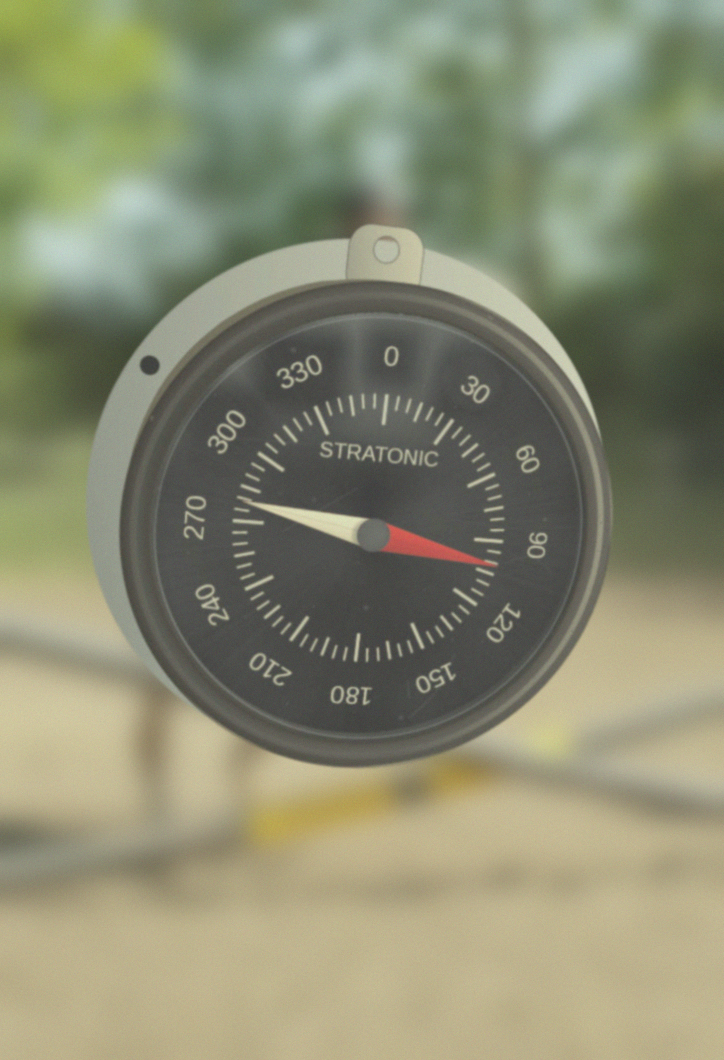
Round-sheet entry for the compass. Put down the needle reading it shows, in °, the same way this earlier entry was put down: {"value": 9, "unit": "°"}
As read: {"value": 100, "unit": "°"}
